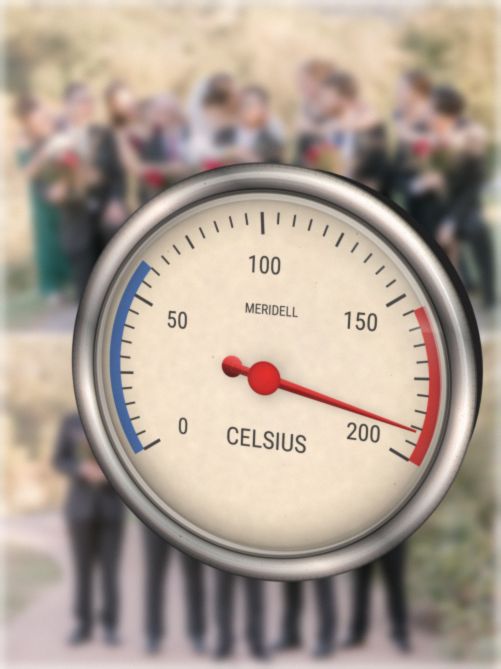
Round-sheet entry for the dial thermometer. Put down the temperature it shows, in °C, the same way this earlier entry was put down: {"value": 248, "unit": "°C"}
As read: {"value": 190, "unit": "°C"}
